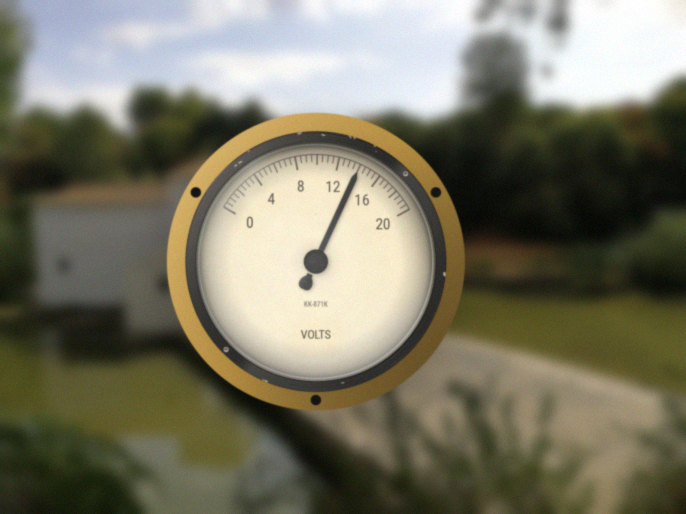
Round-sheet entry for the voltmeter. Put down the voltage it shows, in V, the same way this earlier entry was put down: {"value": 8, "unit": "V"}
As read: {"value": 14, "unit": "V"}
